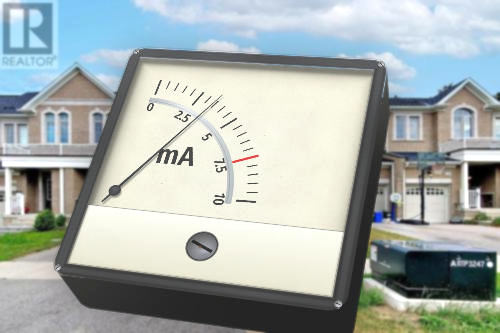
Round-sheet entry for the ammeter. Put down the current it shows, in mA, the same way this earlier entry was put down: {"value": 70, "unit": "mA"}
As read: {"value": 3.5, "unit": "mA"}
